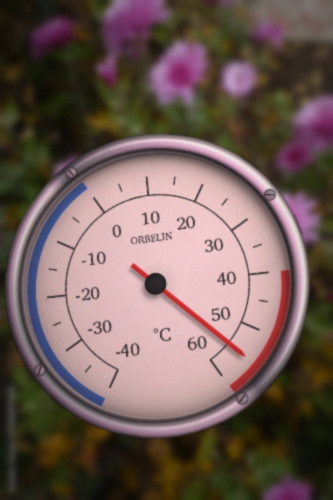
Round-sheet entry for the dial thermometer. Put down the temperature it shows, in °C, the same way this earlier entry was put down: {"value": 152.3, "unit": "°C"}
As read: {"value": 55, "unit": "°C"}
